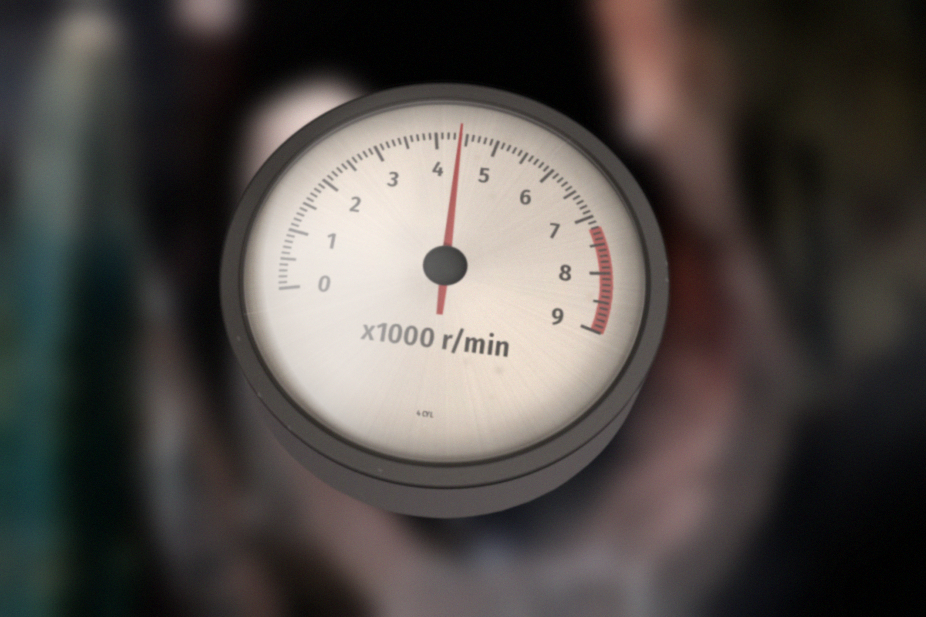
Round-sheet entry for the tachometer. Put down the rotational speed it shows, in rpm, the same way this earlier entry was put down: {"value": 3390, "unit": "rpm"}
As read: {"value": 4400, "unit": "rpm"}
